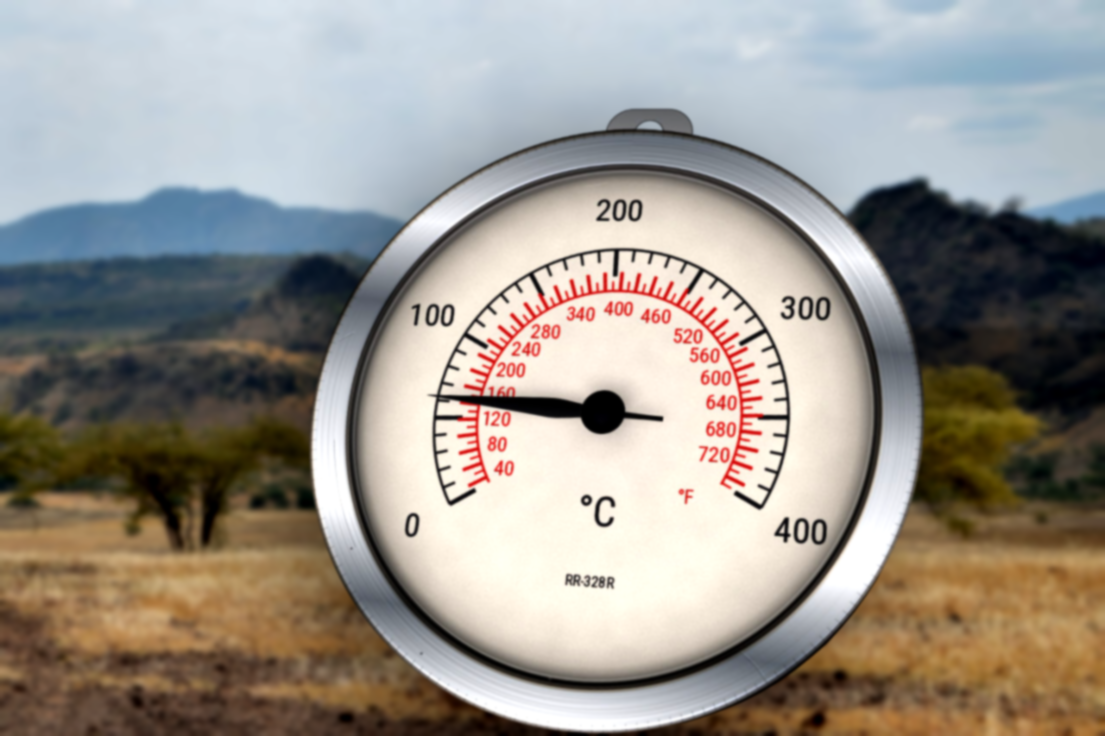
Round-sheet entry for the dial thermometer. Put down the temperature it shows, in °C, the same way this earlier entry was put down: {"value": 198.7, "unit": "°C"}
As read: {"value": 60, "unit": "°C"}
